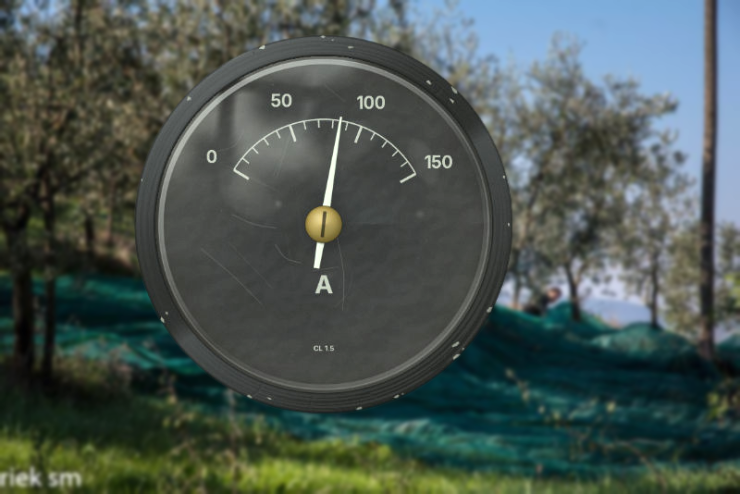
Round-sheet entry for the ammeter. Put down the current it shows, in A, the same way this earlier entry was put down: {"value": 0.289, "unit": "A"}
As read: {"value": 85, "unit": "A"}
